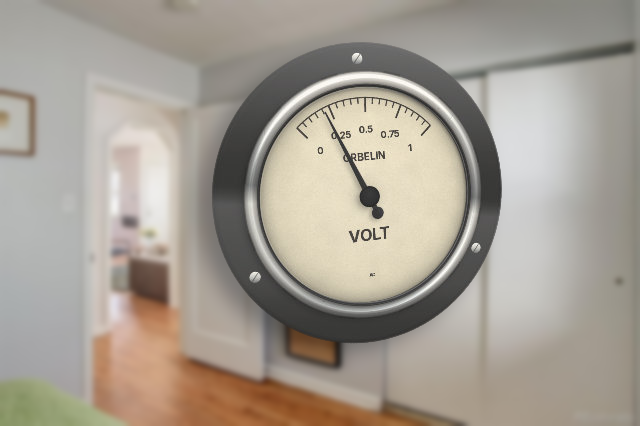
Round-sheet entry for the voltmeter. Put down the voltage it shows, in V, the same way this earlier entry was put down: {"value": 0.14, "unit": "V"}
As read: {"value": 0.2, "unit": "V"}
